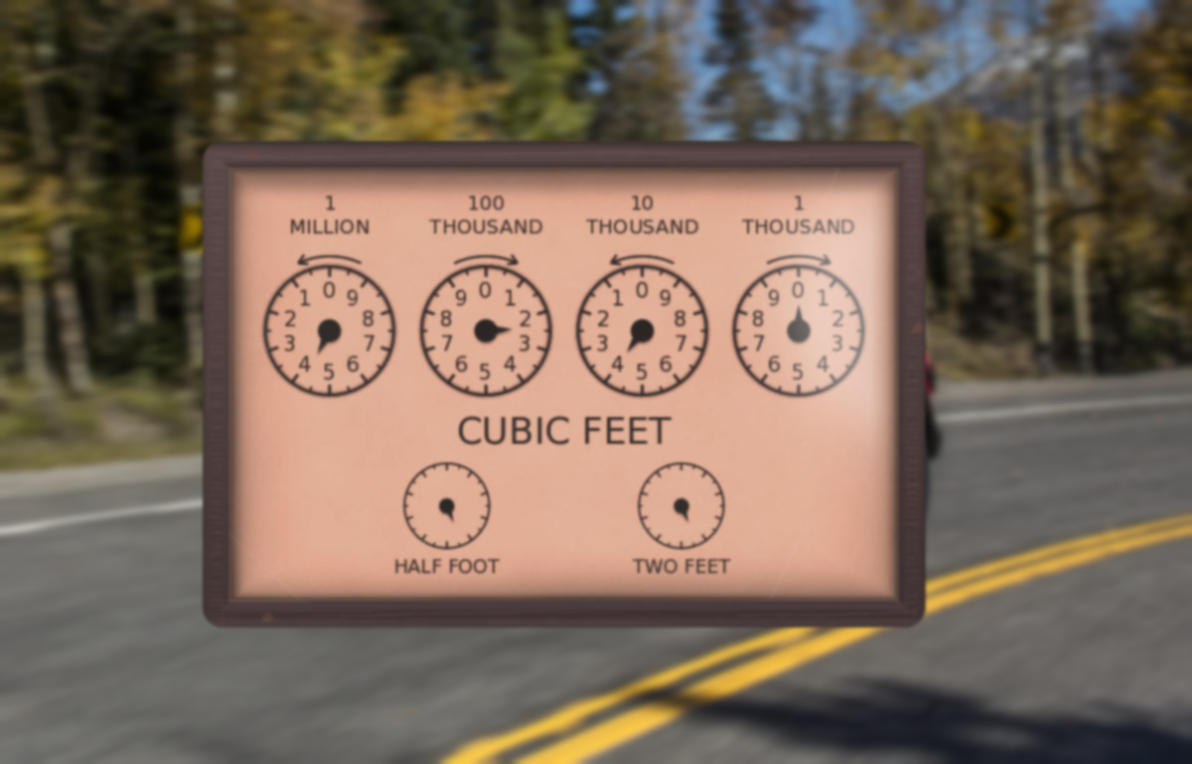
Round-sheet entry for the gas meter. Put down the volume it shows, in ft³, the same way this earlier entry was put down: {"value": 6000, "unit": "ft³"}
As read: {"value": 424000, "unit": "ft³"}
